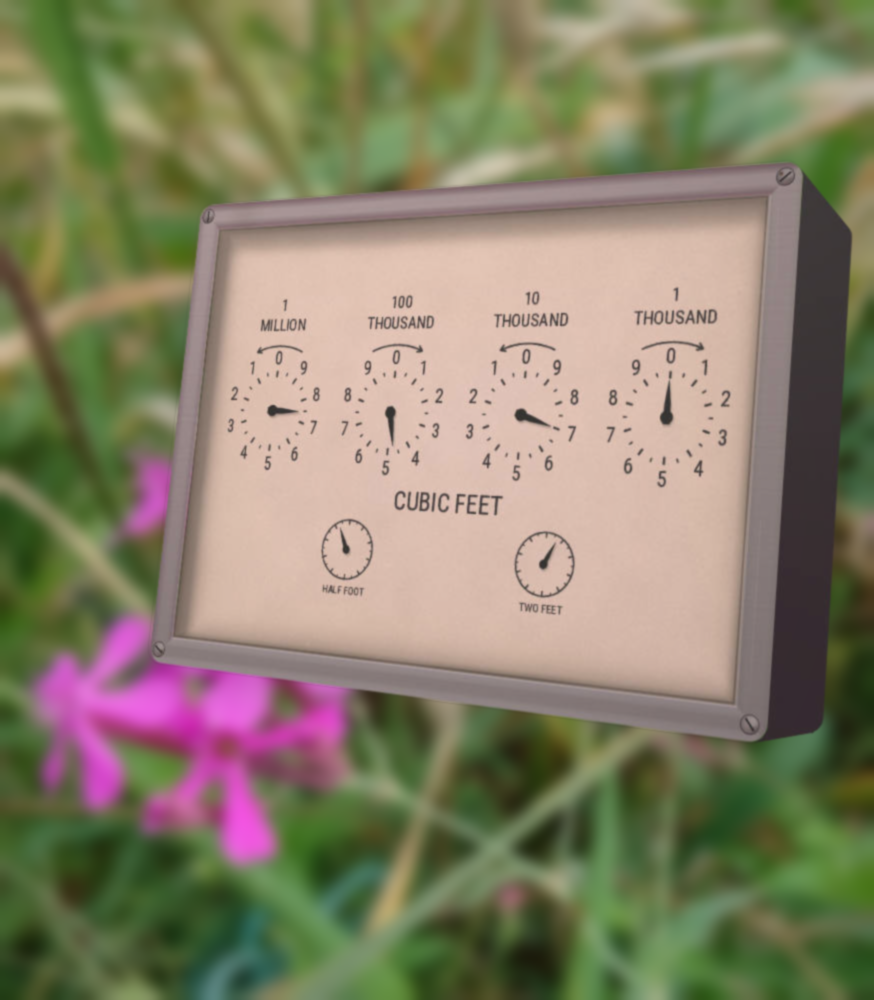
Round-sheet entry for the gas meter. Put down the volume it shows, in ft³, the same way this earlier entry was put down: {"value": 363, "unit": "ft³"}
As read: {"value": 747000, "unit": "ft³"}
